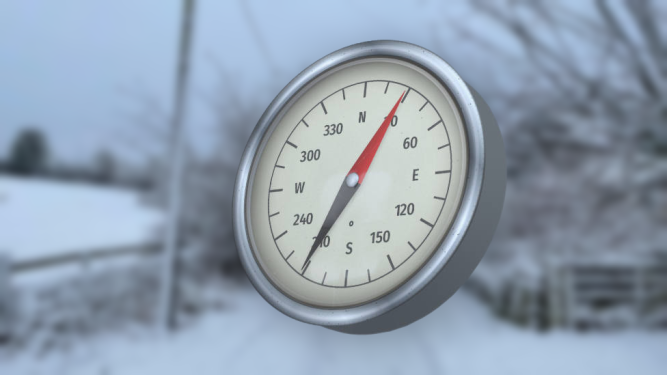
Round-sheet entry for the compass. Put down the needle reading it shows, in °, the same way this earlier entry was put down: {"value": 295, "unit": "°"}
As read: {"value": 30, "unit": "°"}
